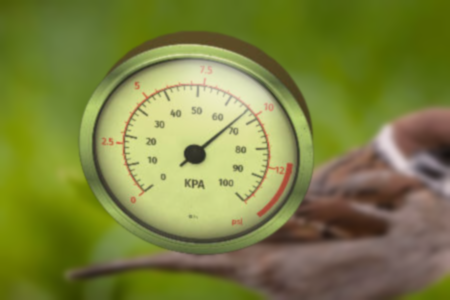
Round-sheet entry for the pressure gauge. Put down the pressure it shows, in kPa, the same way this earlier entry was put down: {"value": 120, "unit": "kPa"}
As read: {"value": 66, "unit": "kPa"}
